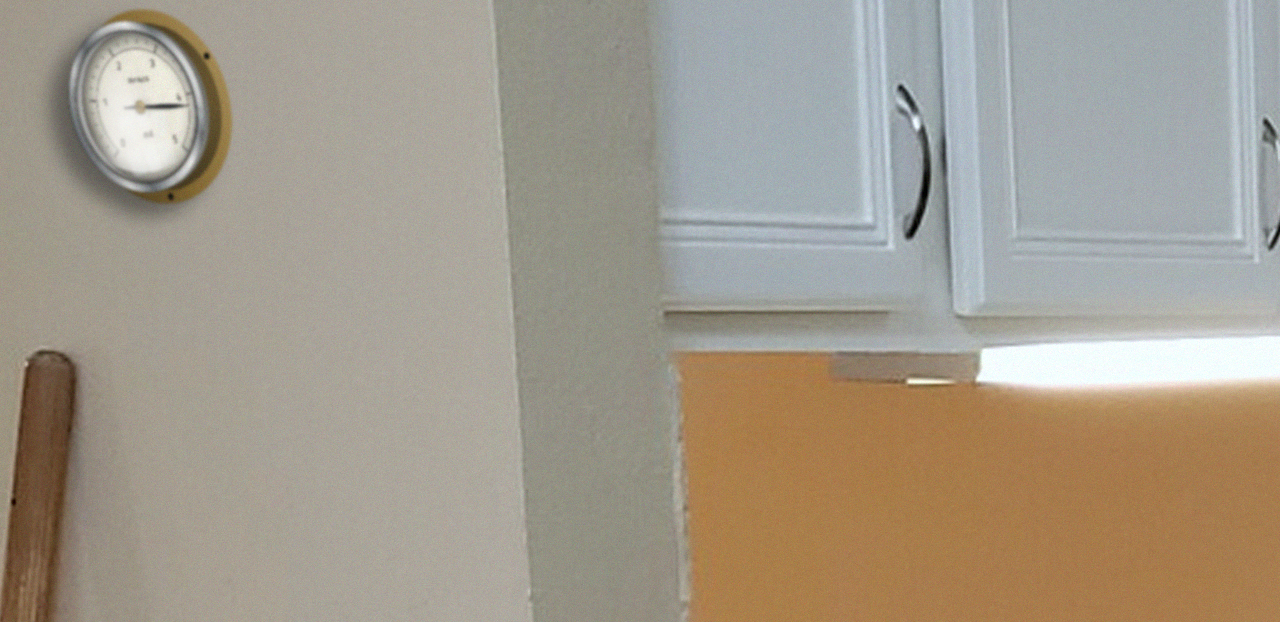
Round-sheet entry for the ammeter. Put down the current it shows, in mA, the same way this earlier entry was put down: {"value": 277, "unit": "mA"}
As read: {"value": 4.2, "unit": "mA"}
